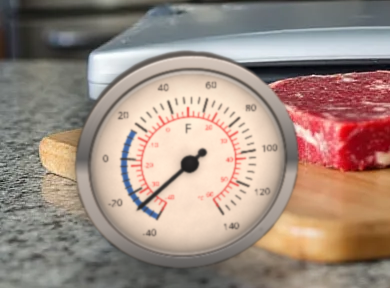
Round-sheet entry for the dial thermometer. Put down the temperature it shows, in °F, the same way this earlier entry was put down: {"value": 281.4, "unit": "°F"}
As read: {"value": -28, "unit": "°F"}
